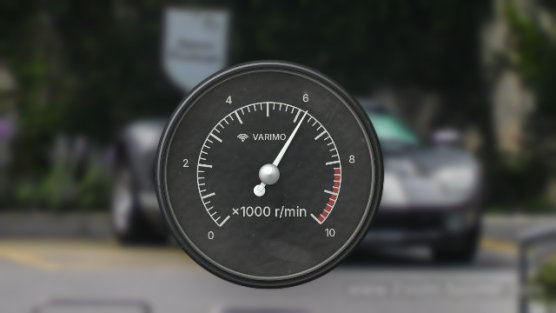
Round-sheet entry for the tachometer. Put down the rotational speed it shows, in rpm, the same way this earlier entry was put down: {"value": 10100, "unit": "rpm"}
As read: {"value": 6200, "unit": "rpm"}
